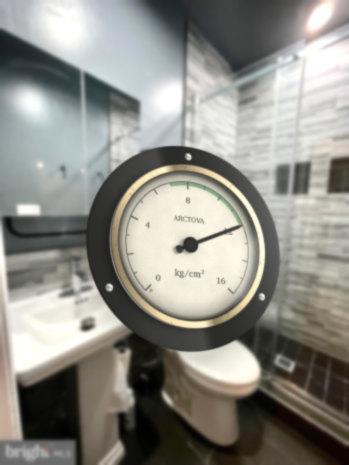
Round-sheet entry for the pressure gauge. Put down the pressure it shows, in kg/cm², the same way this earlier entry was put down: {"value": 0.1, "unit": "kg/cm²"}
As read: {"value": 12, "unit": "kg/cm²"}
